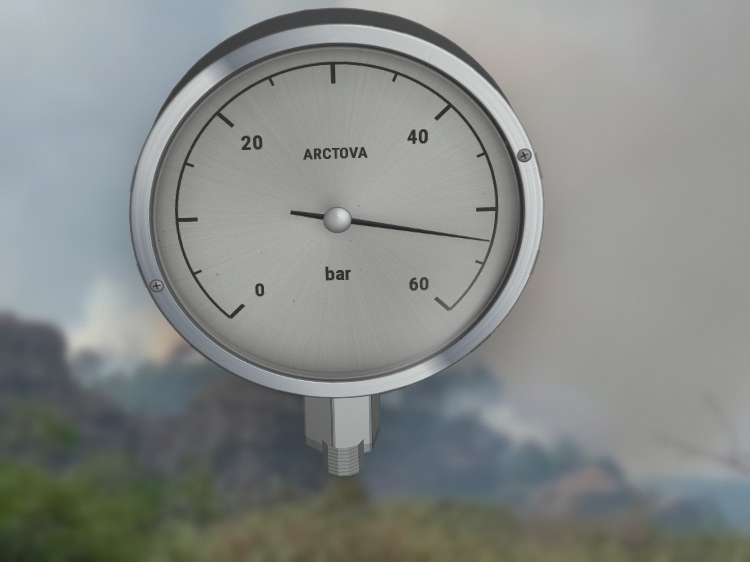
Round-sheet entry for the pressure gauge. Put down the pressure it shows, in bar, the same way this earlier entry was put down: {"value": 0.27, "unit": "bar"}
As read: {"value": 52.5, "unit": "bar"}
